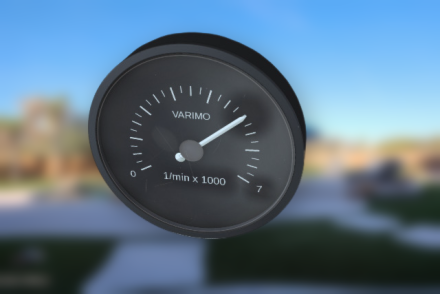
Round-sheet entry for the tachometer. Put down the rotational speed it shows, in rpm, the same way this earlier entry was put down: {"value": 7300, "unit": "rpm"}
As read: {"value": 5000, "unit": "rpm"}
